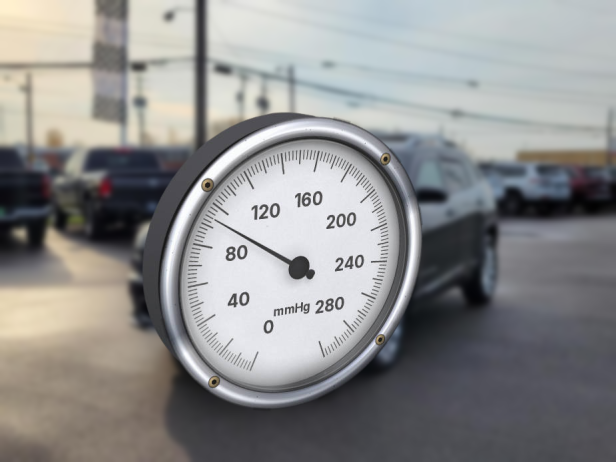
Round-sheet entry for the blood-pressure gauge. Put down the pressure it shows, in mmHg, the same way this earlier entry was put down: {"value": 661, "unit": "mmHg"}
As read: {"value": 94, "unit": "mmHg"}
